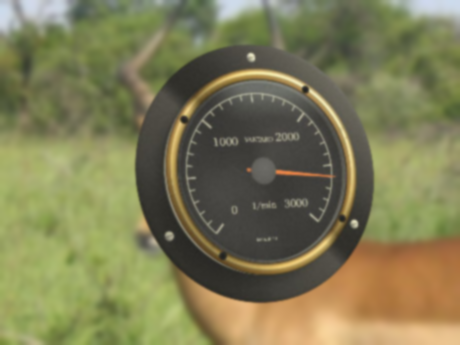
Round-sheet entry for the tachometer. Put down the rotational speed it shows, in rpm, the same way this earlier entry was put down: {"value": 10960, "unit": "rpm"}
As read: {"value": 2600, "unit": "rpm"}
